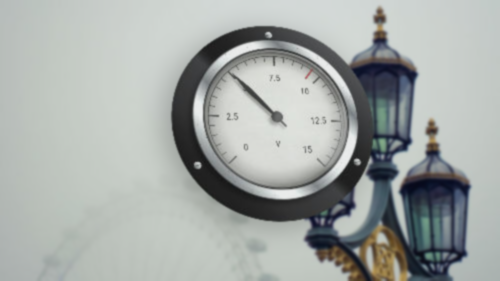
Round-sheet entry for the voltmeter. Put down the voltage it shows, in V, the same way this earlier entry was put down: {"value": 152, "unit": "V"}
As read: {"value": 5, "unit": "V"}
